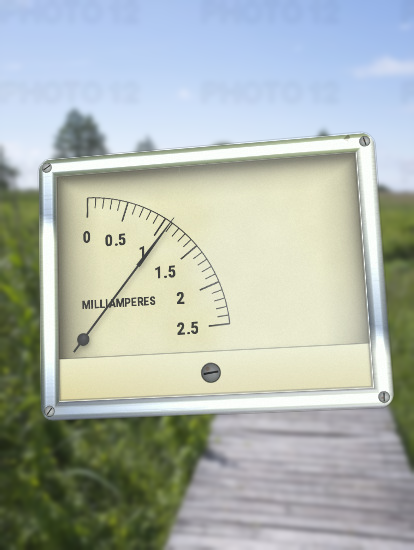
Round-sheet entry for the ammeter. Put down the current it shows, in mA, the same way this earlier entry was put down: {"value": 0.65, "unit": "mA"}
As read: {"value": 1.1, "unit": "mA"}
